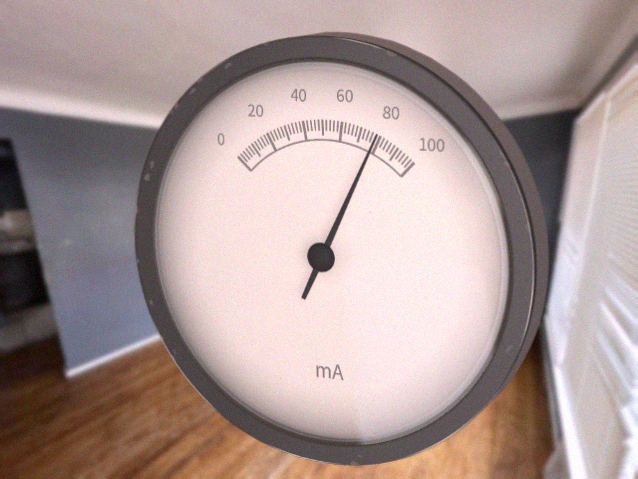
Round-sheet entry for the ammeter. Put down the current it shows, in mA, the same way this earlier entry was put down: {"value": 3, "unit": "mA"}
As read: {"value": 80, "unit": "mA"}
